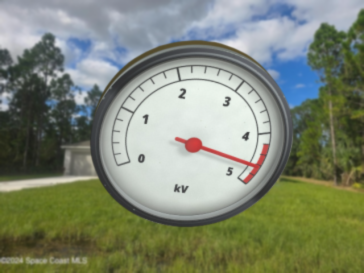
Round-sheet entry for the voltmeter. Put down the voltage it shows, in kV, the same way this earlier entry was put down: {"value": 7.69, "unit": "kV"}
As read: {"value": 4.6, "unit": "kV"}
